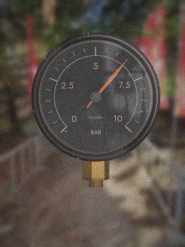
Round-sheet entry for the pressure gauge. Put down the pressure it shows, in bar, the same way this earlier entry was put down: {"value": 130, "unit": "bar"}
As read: {"value": 6.5, "unit": "bar"}
